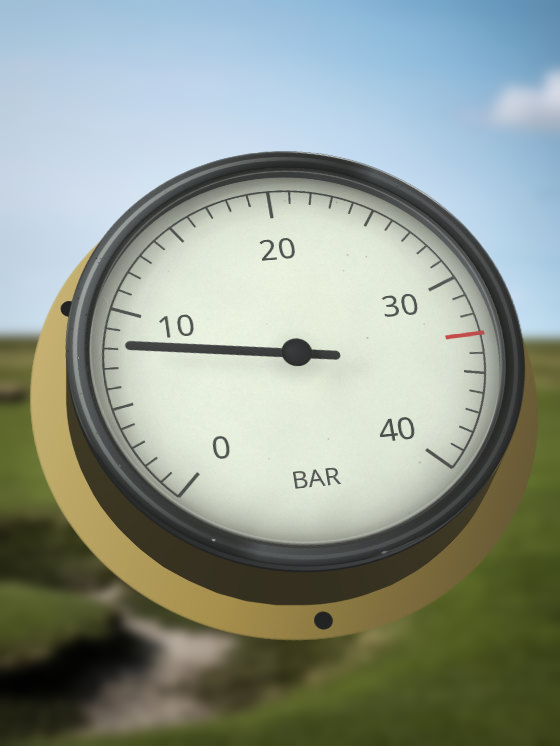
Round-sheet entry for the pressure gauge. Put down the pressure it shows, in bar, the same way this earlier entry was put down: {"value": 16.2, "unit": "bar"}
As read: {"value": 8, "unit": "bar"}
